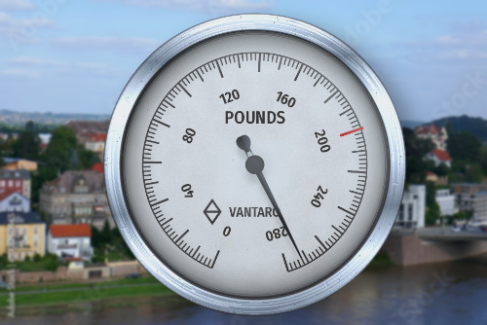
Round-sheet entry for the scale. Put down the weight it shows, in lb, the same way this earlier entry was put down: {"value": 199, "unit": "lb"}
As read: {"value": 272, "unit": "lb"}
